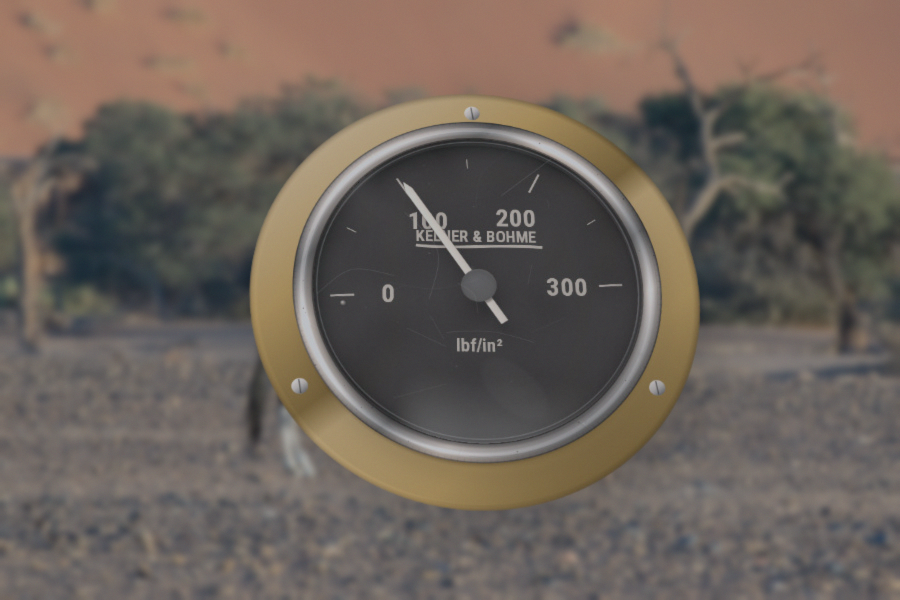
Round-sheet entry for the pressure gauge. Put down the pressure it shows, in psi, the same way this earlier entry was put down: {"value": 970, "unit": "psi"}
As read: {"value": 100, "unit": "psi"}
